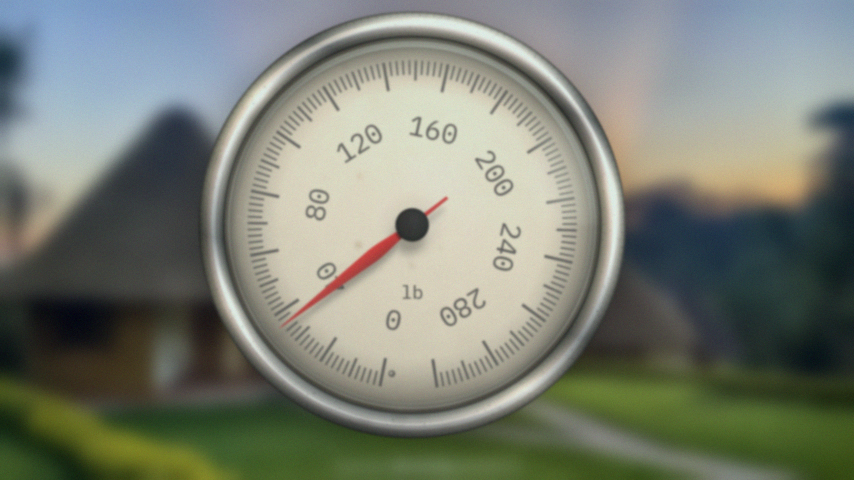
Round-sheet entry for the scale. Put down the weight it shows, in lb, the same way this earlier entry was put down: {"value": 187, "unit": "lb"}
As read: {"value": 36, "unit": "lb"}
